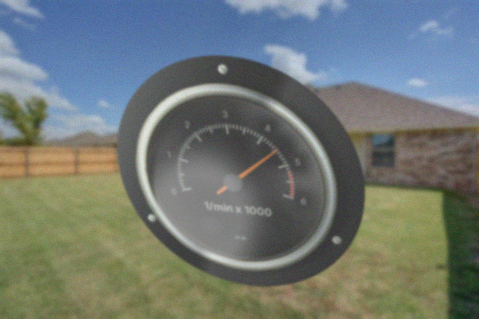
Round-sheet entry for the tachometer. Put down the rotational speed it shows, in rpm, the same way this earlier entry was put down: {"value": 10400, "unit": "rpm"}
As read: {"value": 4500, "unit": "rpm"}
